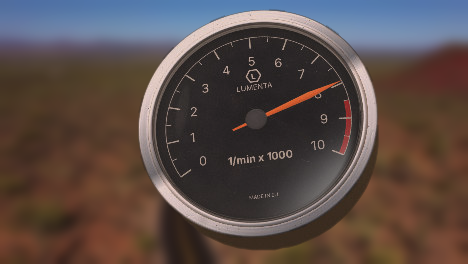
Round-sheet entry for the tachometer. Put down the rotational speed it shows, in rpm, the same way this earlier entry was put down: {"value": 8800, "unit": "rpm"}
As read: {"value": 8000, "unit": "rpm"}
